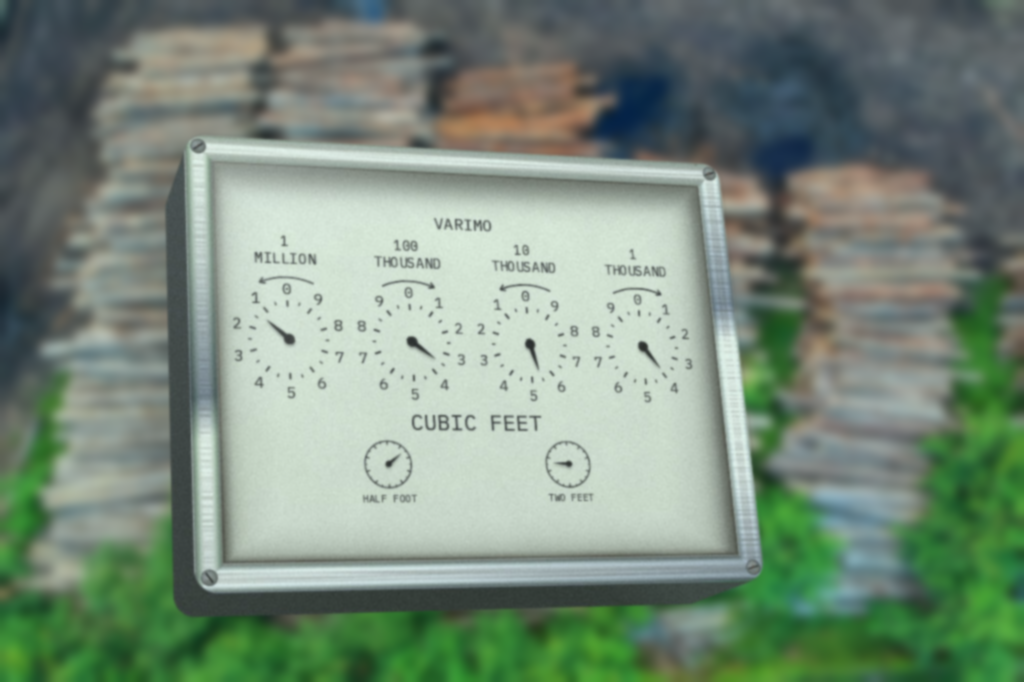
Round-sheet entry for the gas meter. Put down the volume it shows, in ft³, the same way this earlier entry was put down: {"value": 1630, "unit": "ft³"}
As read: {"value": 135400, "unit": "ft³"}
